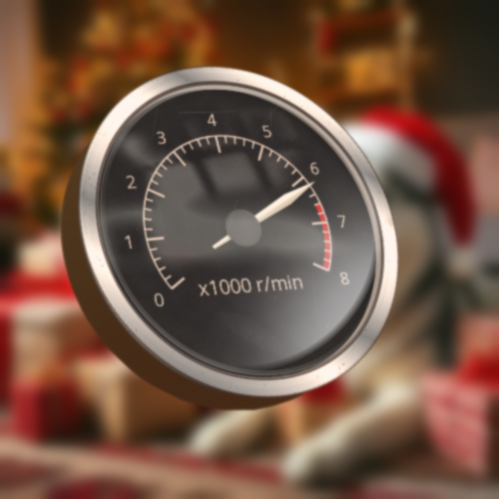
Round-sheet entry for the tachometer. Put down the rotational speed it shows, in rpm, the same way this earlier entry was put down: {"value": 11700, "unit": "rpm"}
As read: {"value": 6200, "unit": "rpm"}
